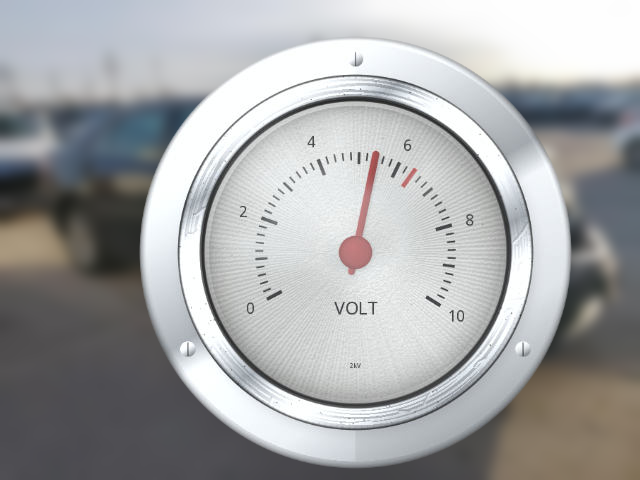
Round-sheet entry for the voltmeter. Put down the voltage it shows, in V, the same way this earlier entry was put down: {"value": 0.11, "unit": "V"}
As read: {"value": 5.4, "unit": "V"}
